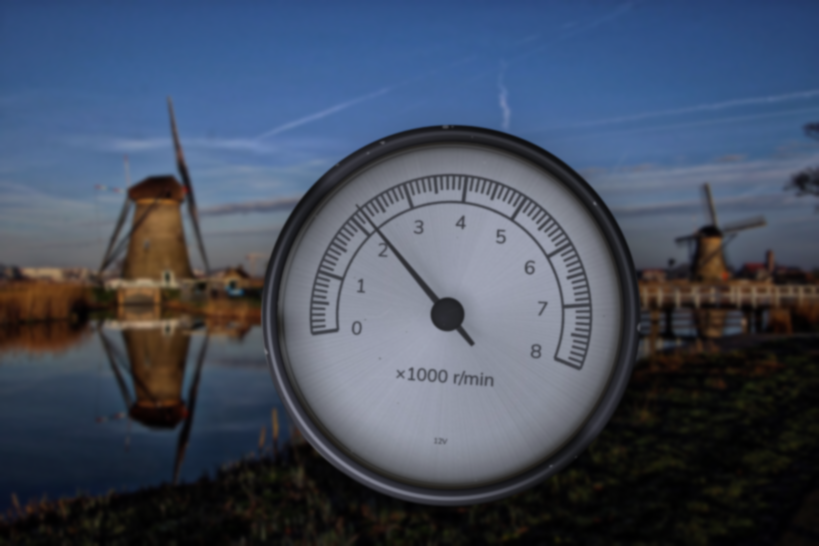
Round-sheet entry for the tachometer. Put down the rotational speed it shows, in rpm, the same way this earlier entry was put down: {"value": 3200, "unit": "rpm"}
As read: {"value": 2200, "unit": "rpm"}
